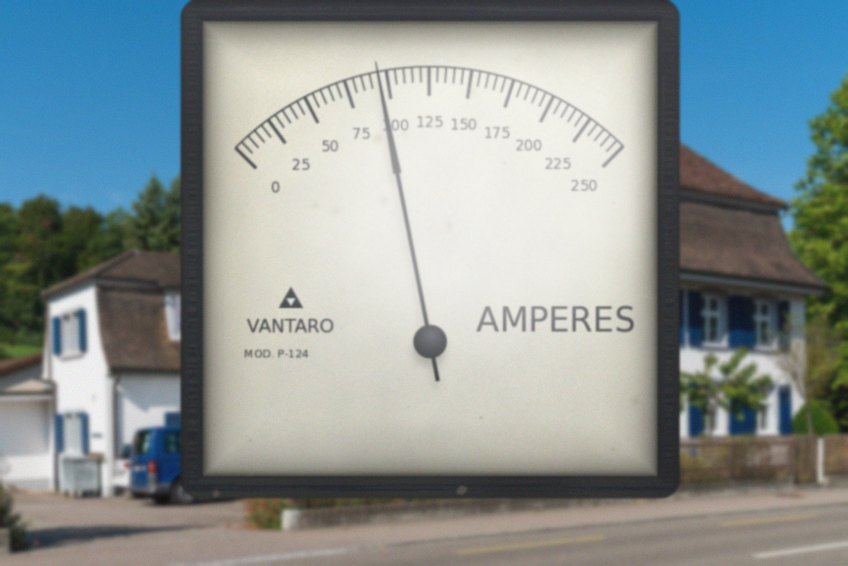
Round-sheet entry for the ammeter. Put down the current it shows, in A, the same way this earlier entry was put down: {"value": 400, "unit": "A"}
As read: {"value": 95, "unit": "A"}
